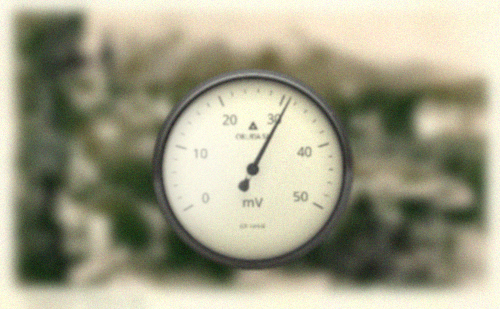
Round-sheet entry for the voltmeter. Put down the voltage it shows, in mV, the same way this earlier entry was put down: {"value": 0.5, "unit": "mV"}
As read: {"value": 31, "unit": "mV"}
